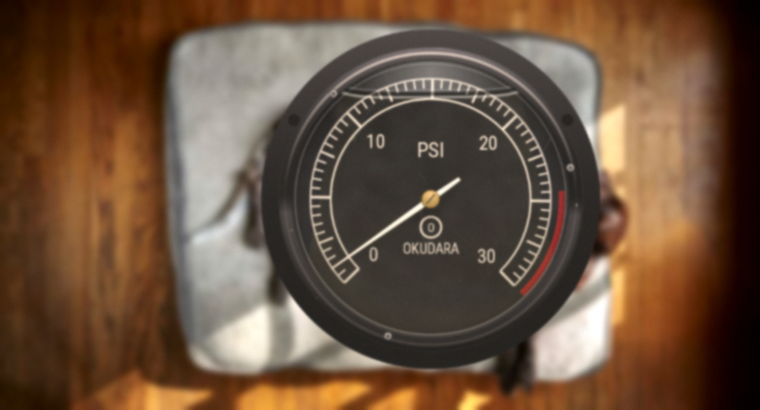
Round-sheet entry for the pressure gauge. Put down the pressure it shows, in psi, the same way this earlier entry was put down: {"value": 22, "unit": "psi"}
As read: {"value": 1, "unit": "psi"}
